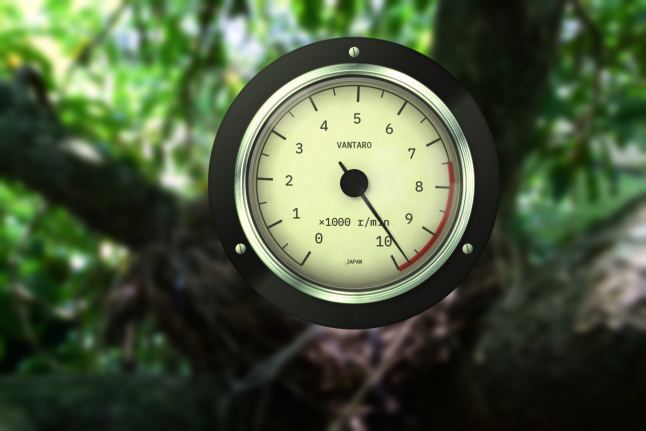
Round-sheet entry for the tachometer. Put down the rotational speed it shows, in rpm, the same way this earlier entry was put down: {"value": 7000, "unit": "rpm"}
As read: {"value": 9750, "unit": "rpm"}
